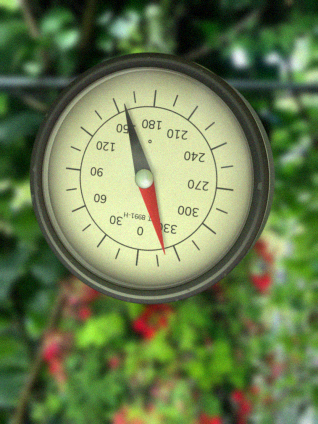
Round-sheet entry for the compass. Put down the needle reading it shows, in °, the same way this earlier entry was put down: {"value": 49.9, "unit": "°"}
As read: {"value": 337.5, "unit": "°"}
